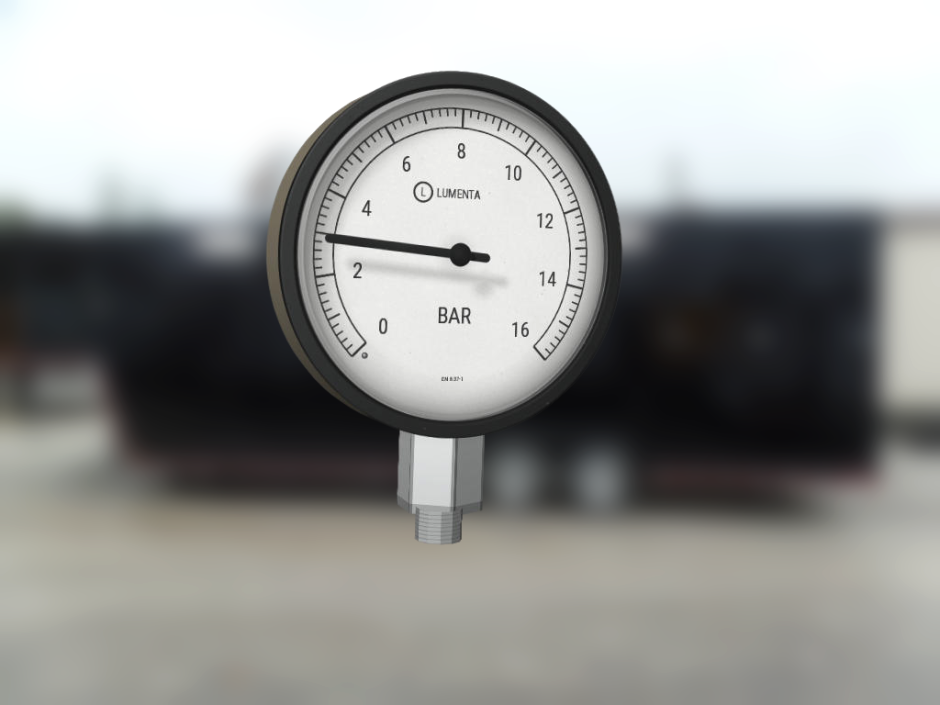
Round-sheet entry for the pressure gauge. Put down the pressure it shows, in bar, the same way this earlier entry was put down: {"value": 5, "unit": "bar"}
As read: {"value": 2.9, "unit": "bar"}
